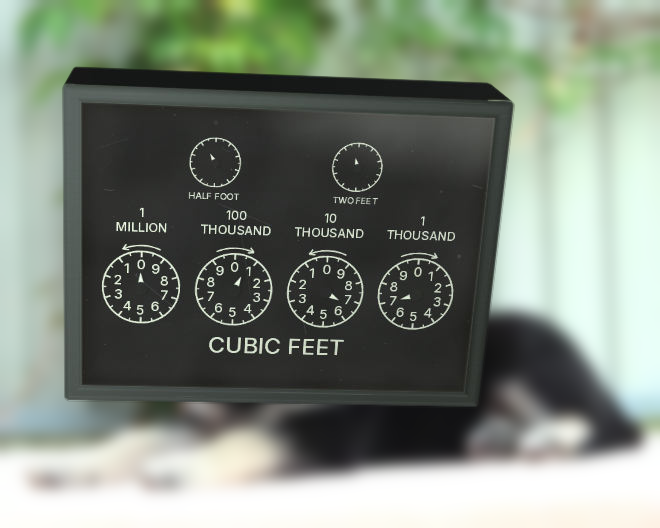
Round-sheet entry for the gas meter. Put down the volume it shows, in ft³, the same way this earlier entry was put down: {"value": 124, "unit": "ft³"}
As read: {"value": 6700, "unit": "ft³"}
